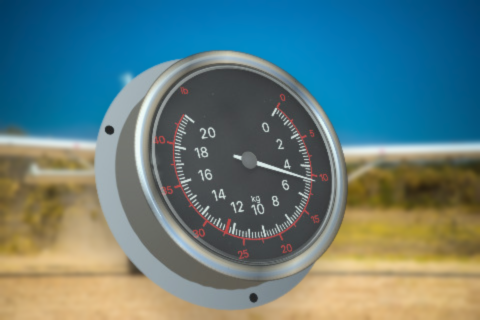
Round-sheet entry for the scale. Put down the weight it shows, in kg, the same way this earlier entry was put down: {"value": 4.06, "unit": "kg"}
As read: {"value": 5, "unit": "kg"}
